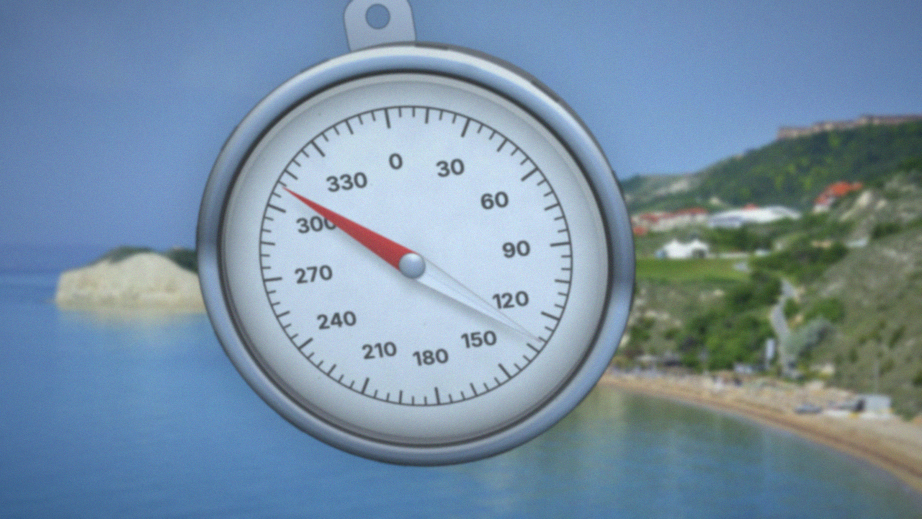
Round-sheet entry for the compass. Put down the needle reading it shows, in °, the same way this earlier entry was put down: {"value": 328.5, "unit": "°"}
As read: {"value": 310, "unit": "°"}
